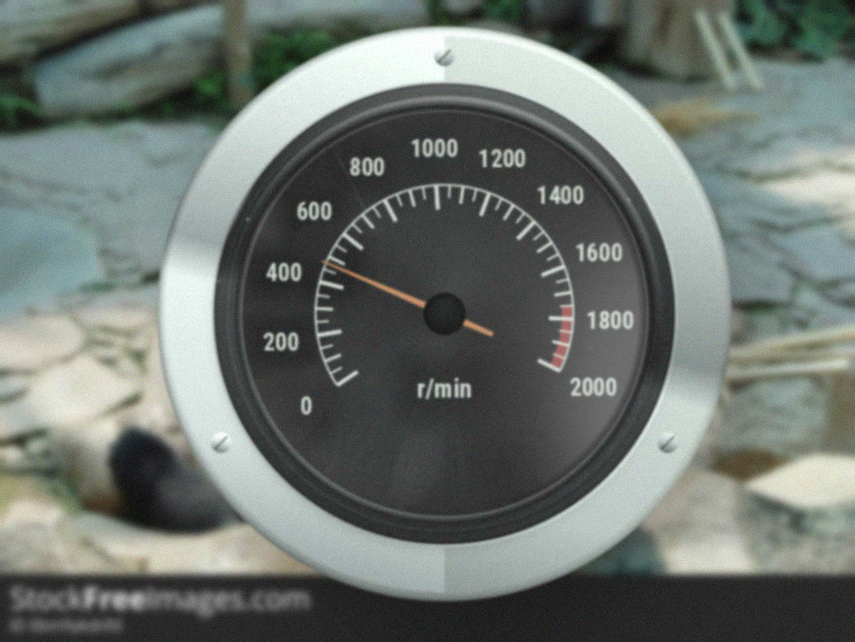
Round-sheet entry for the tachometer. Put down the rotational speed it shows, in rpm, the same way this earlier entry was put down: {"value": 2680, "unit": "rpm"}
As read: {"value": 475, "unit": "rpm"}
